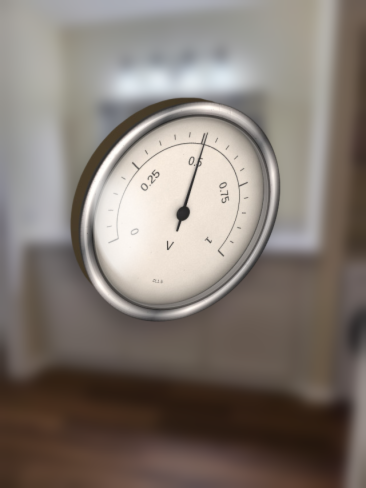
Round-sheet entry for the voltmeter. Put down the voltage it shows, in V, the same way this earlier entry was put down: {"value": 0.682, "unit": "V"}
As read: {"value": 0.5, "unit": "V"}
